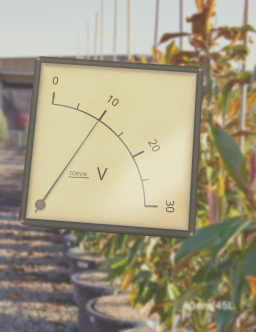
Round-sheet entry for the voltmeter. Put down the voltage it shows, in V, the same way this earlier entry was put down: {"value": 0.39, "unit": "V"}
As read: {"value": 10, "unit": "V"}
